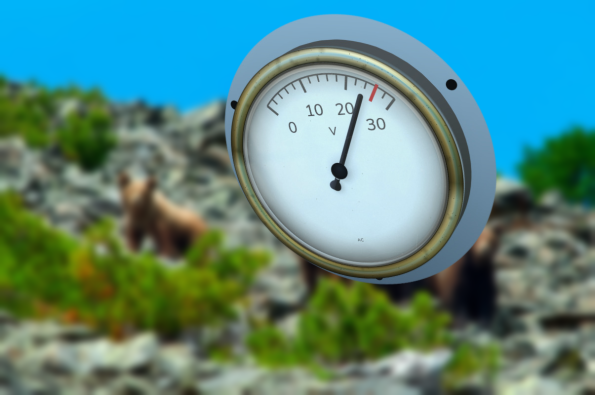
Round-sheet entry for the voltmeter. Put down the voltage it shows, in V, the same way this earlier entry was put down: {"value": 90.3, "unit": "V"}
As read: {"value": 24, "unit": "V"}
